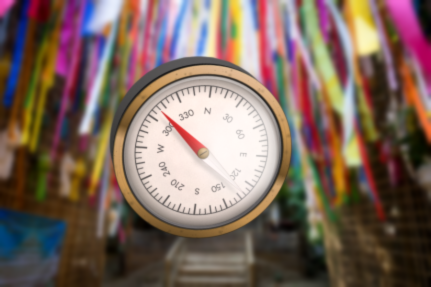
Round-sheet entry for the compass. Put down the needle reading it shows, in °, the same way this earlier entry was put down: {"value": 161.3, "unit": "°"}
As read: {"value": 310, "unit": "°"}
